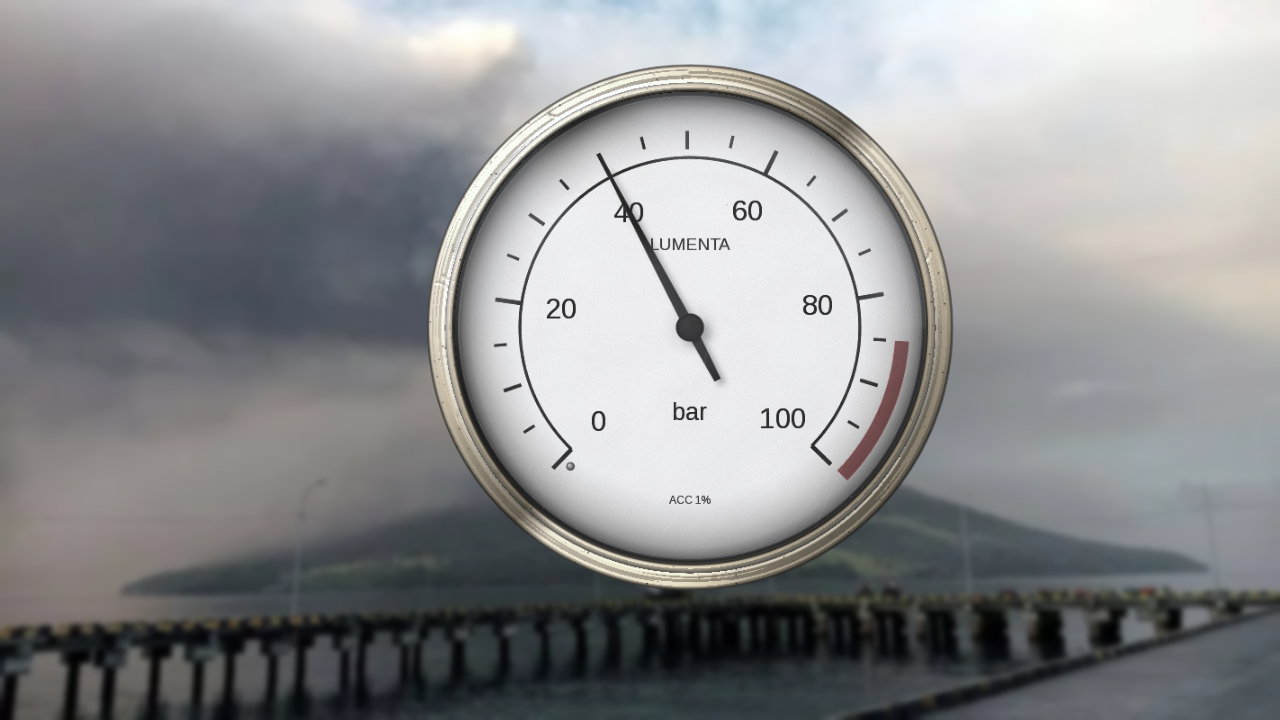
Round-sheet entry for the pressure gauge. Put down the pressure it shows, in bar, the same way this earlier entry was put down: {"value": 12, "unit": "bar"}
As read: {"value": 40, "unit": "bar"}
